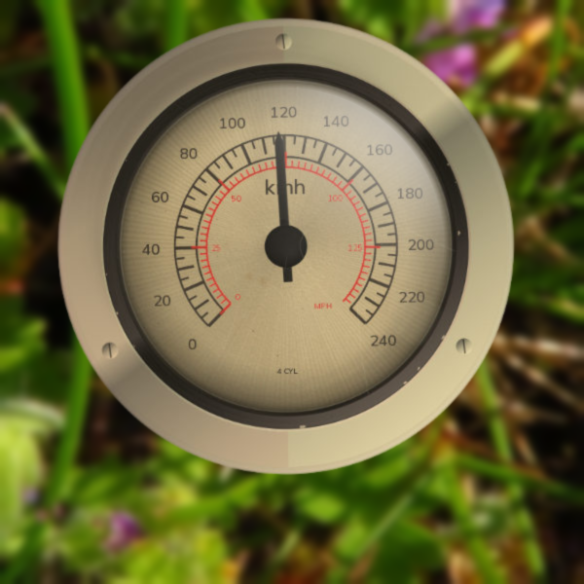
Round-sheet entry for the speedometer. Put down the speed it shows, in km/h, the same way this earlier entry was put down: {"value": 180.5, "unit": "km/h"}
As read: {"value": 117.5, "unit": "km/h"}
